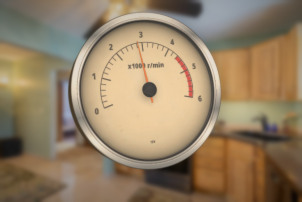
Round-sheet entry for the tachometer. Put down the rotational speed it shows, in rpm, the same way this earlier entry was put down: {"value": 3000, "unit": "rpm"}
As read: {"value": 2800, "unit": "rpm"}
